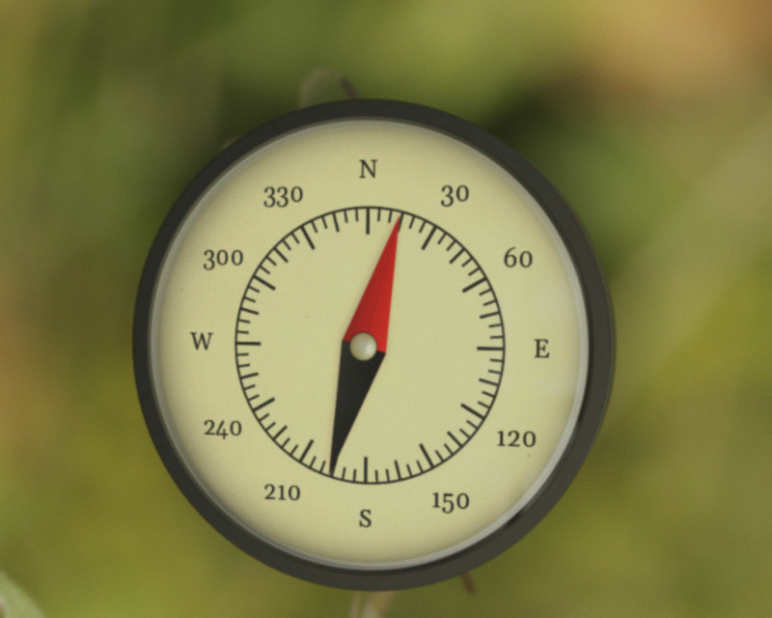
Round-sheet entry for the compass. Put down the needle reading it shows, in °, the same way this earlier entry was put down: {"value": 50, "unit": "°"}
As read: {"value": 15, "unit": "°"}
